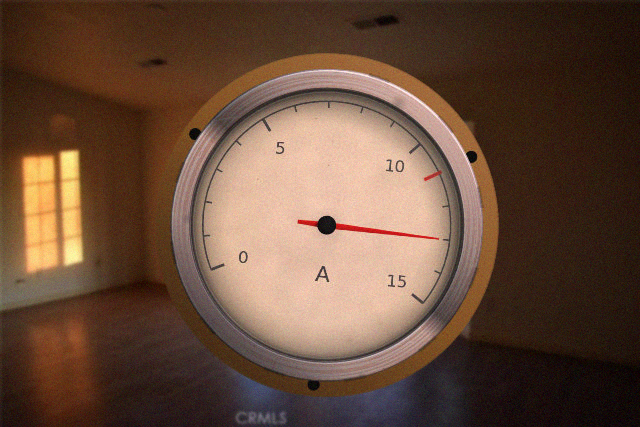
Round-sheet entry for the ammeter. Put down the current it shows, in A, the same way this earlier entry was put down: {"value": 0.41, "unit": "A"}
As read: {"value": 13, "unit": "A"}
